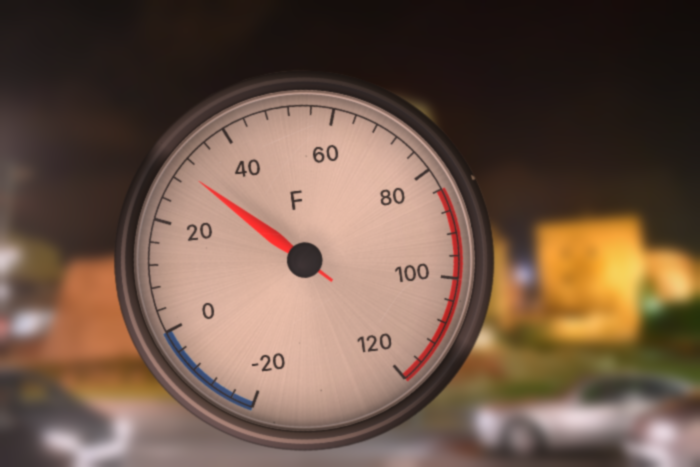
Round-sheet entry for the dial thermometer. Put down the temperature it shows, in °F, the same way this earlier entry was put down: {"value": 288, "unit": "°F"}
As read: {"value": 30, "unit": "°F"}
